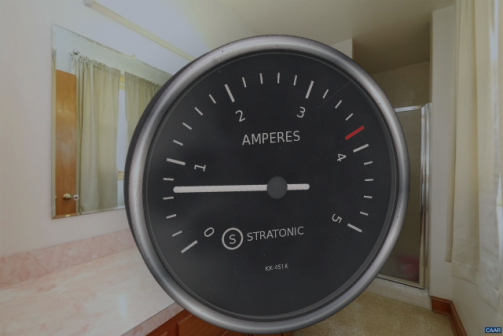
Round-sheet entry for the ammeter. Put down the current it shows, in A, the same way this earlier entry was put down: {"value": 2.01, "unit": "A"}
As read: {"value": 0.7, "unit": "A"}
